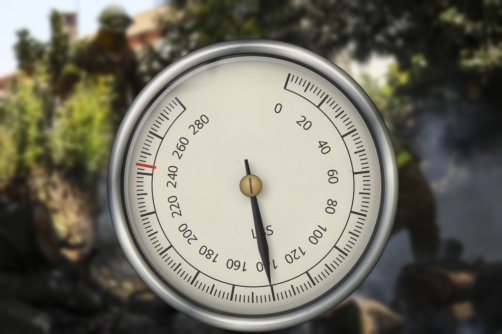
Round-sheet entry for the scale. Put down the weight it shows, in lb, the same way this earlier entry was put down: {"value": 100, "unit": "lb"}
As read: {"value": 140, "unit": "lb"}
